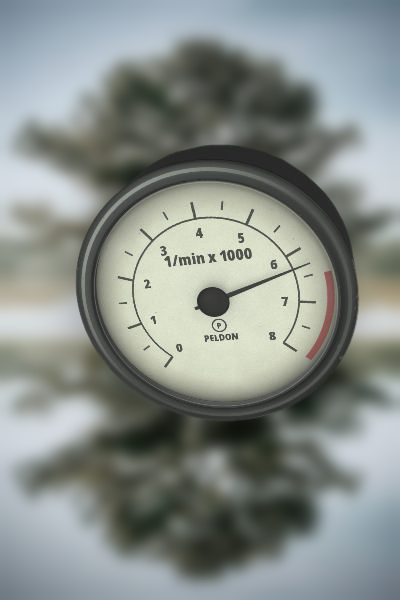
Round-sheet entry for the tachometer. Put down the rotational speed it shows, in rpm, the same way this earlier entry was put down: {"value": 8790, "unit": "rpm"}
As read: {"value": 6250, "unit": "rpm"}
